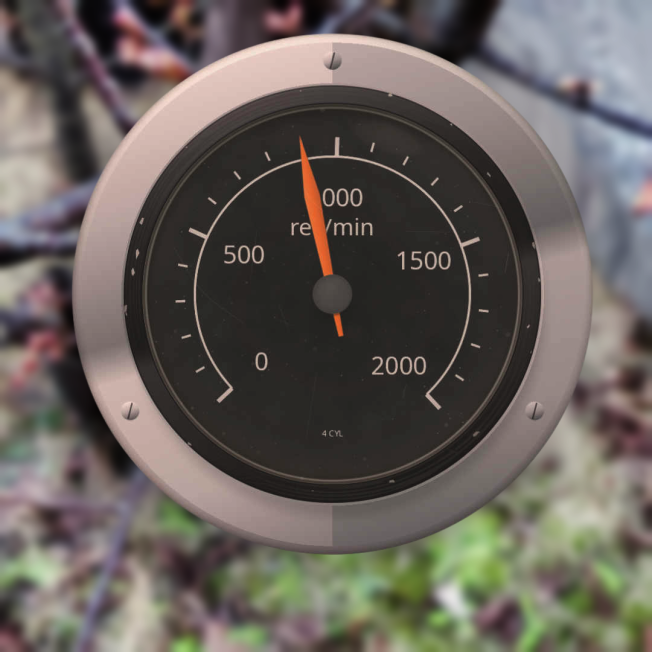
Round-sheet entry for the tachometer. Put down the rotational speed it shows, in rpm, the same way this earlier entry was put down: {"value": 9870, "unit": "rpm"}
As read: {"value": 900, "unit": "rpm"}
